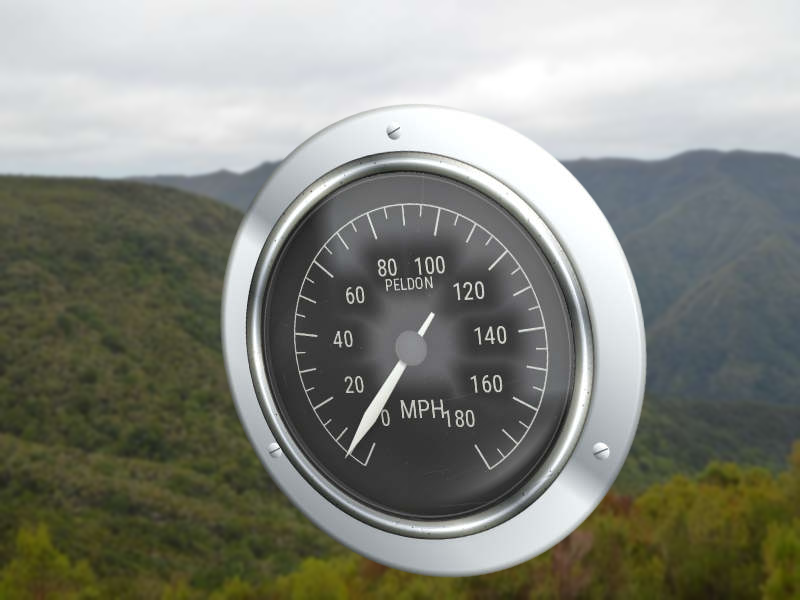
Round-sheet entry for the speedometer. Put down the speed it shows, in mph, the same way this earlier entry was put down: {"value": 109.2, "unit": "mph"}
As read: {"value": 5, "unit": "mph"}
